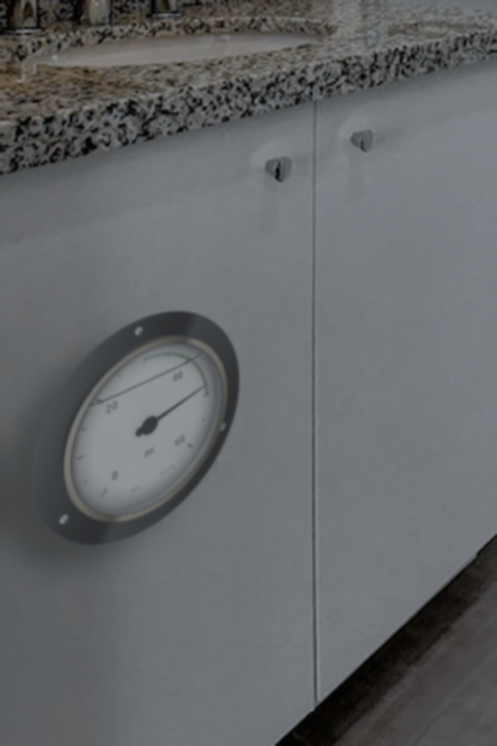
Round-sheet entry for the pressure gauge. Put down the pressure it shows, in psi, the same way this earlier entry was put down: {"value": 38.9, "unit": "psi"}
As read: {"value": 47.5, "unit": "psi"}
